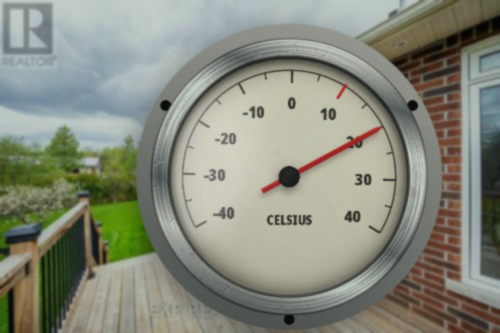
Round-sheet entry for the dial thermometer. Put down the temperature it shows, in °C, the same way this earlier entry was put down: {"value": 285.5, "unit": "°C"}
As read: {"value": 20, "unit": "°C"}
